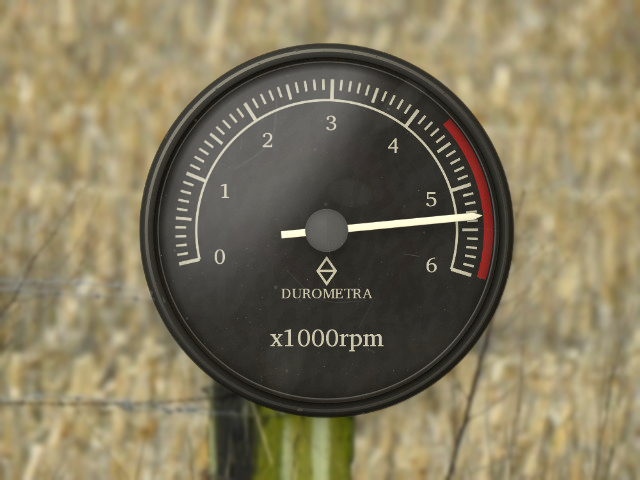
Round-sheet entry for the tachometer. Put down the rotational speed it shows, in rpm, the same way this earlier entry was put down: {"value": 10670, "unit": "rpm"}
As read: {"value": 5350, "unit": "rpm"}
